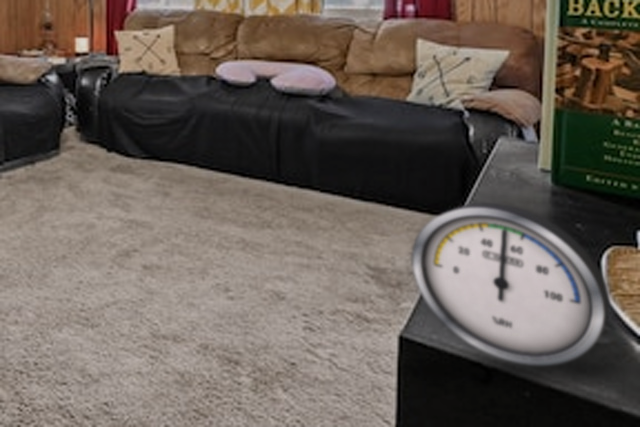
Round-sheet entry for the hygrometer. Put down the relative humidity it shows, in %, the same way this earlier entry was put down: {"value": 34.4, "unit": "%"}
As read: {"value": 52, "unit": "%"}
